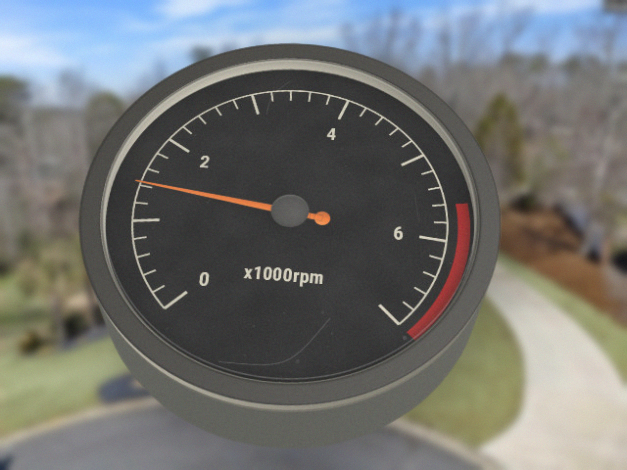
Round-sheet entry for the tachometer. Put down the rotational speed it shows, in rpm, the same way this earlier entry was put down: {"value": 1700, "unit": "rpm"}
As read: {"value": 1400, "unit": "rpm"}
